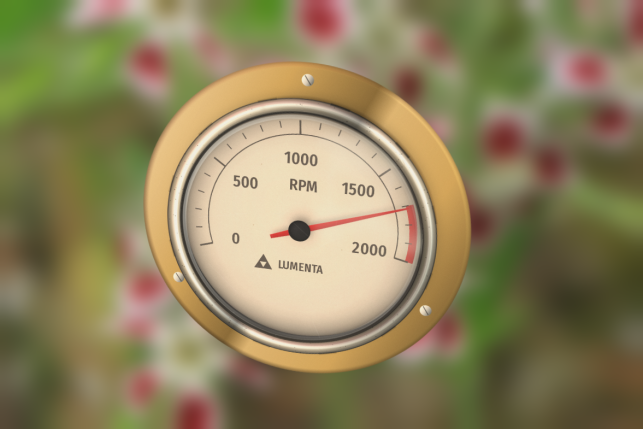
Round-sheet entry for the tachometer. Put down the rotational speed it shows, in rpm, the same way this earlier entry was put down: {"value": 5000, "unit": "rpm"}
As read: {"value": 1700, "unit": "rpm"}
